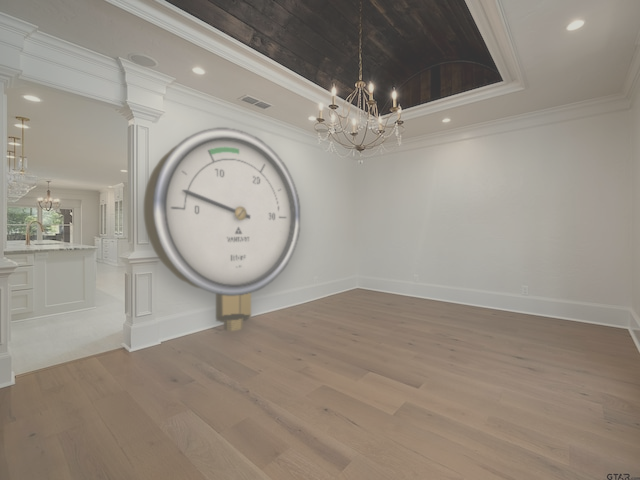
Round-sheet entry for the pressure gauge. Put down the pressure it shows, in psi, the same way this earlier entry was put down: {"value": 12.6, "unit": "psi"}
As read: {"value": 2.5, "unit": "psi"}
